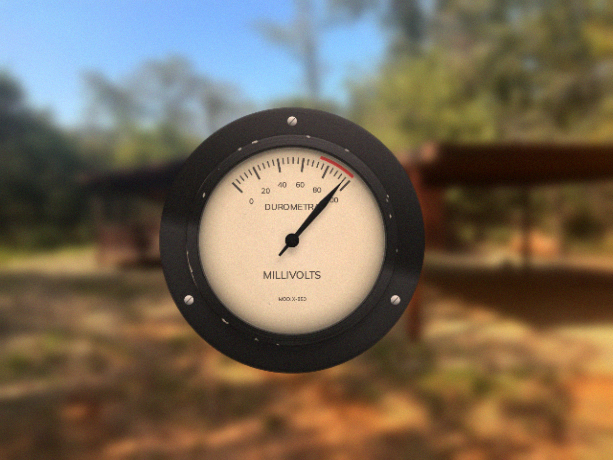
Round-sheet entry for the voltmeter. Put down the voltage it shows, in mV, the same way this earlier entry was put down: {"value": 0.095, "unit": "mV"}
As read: {"value": 96, "unit": "mV"}
